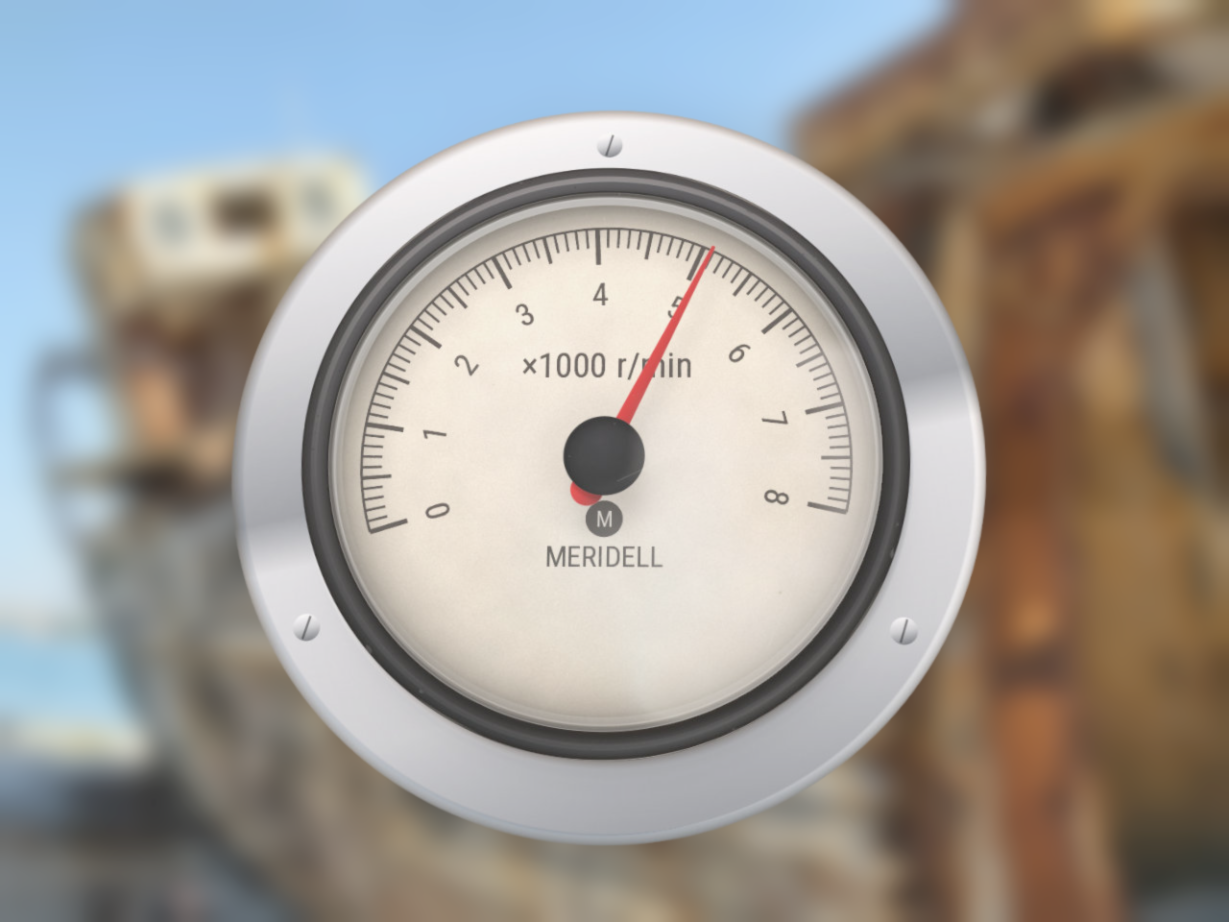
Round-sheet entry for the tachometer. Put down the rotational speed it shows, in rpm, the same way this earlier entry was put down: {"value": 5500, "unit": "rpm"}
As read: {"value": 5100, "unit": "rpm"}
